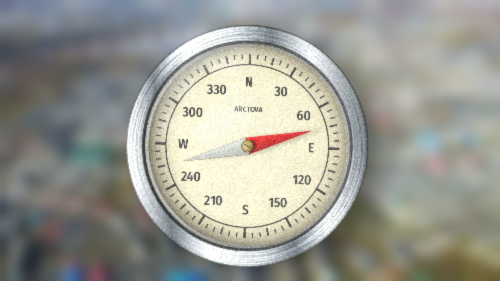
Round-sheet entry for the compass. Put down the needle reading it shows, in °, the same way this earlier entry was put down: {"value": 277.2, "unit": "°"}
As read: {"value": 75, "unit": "°"}
